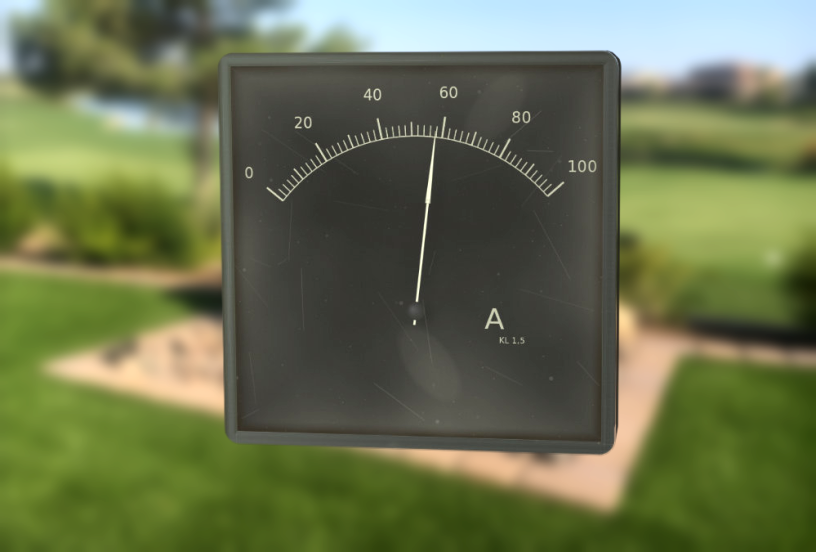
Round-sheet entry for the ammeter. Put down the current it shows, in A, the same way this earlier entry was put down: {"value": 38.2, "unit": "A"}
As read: {"value": 58, "unit": "A"}
